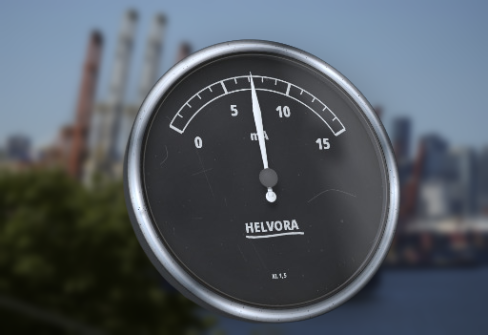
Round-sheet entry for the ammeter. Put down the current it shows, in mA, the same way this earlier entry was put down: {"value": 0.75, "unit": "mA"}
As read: {"value": 7, "unit": "mA"}
